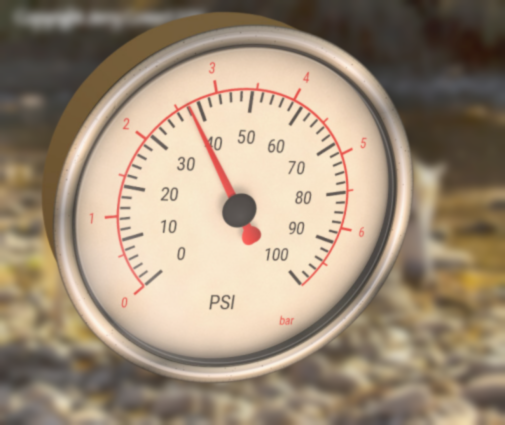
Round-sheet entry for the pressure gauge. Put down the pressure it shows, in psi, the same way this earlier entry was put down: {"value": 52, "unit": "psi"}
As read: {"value": 38, "unit": "psi"}
